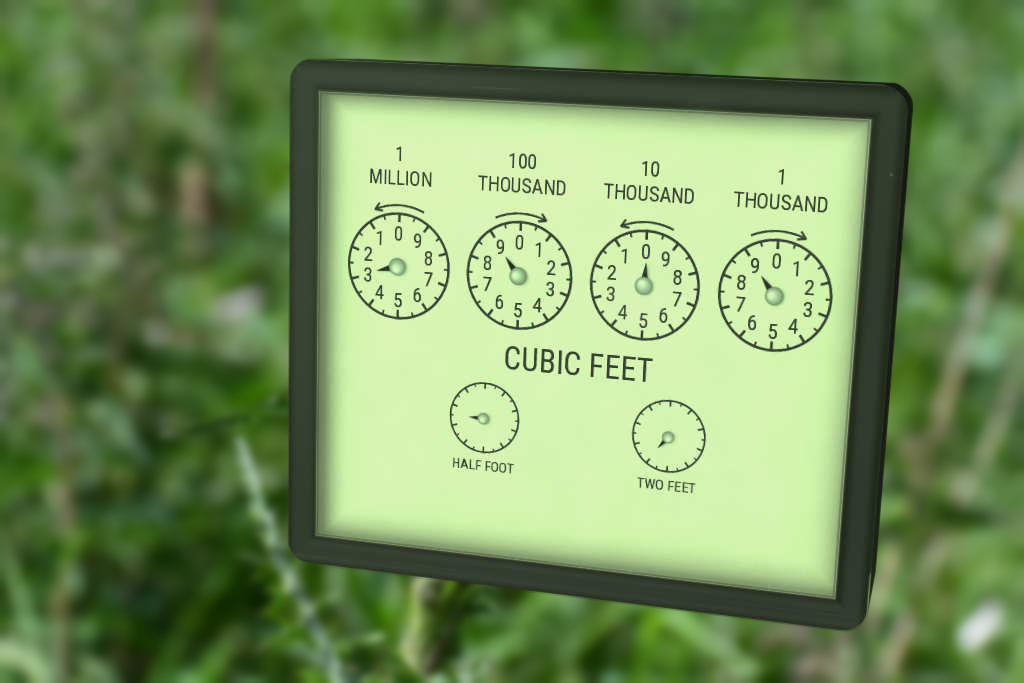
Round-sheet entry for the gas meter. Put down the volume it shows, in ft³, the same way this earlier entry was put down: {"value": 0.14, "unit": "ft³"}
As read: {"value": 289900, "unit": "ft³"}
